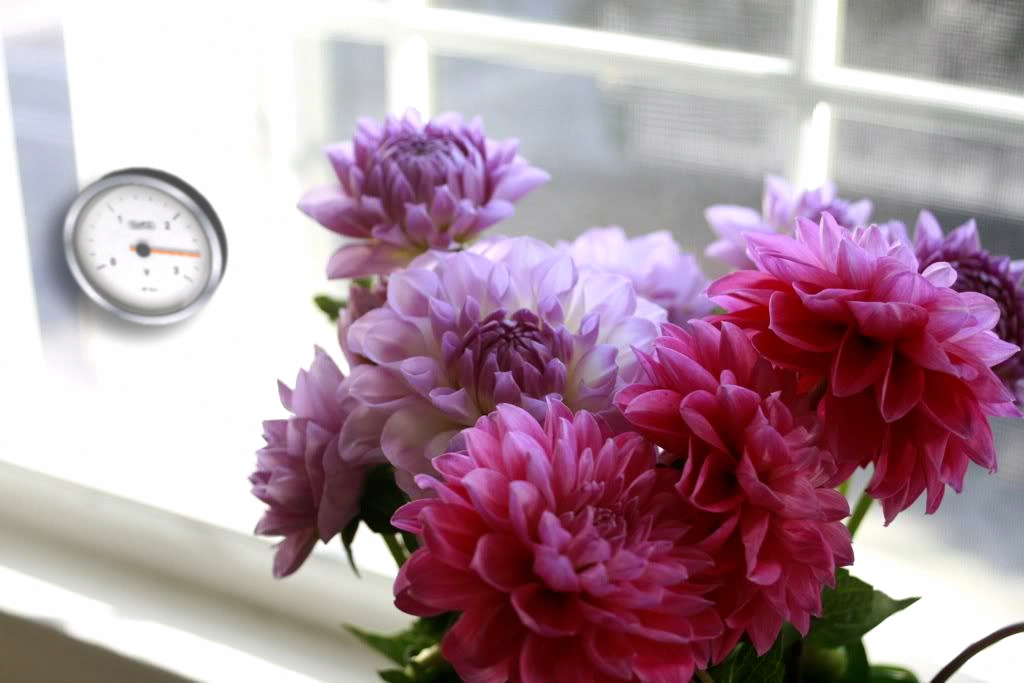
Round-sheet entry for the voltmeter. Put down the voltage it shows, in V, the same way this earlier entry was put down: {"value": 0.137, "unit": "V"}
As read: {"value": 2.6, "unit": "V"}
